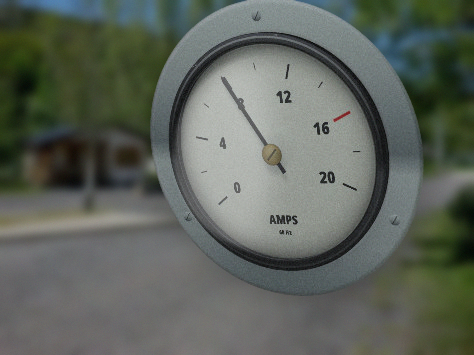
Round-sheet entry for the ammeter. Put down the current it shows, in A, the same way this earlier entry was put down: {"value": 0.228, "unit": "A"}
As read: {"value": 8, "unit": "A"}
